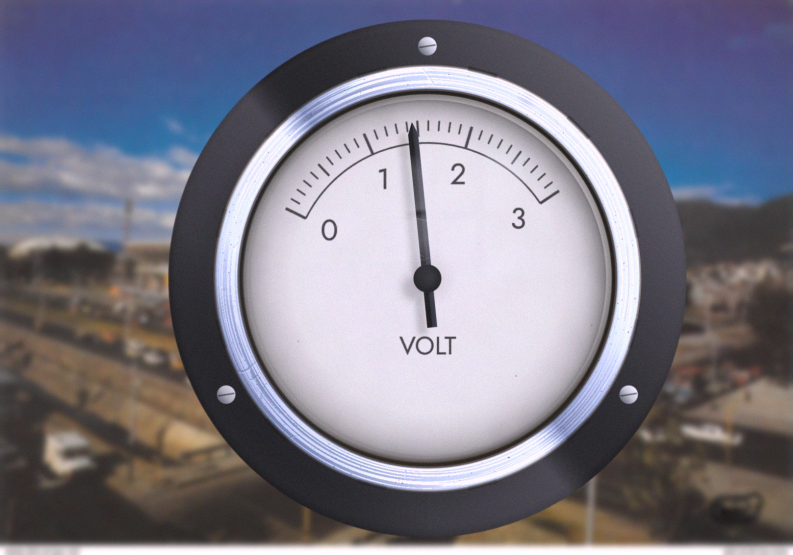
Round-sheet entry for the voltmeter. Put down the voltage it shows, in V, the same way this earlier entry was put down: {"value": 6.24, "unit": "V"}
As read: {"value": 1.45, "unit": "V"}
